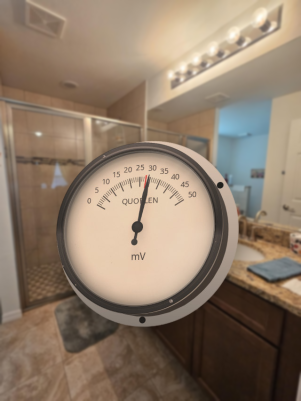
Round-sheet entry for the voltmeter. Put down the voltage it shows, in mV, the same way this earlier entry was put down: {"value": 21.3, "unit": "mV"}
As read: {"value": 30, "unit": "mV"}
